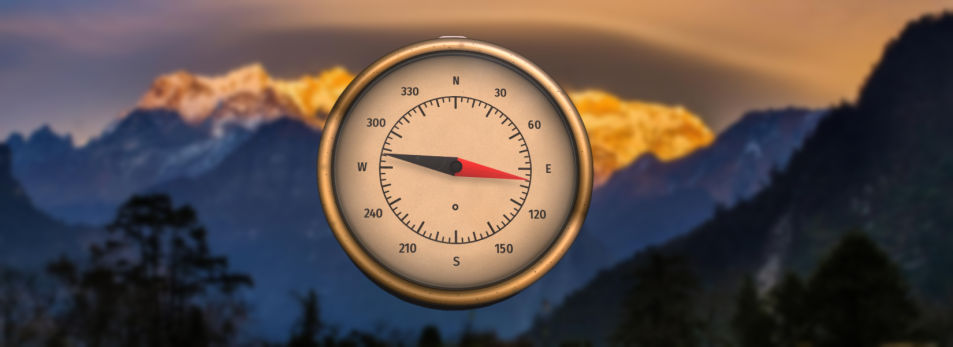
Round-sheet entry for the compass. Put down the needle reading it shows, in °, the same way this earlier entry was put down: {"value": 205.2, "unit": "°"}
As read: {"value": 100, "unit": "°"}
